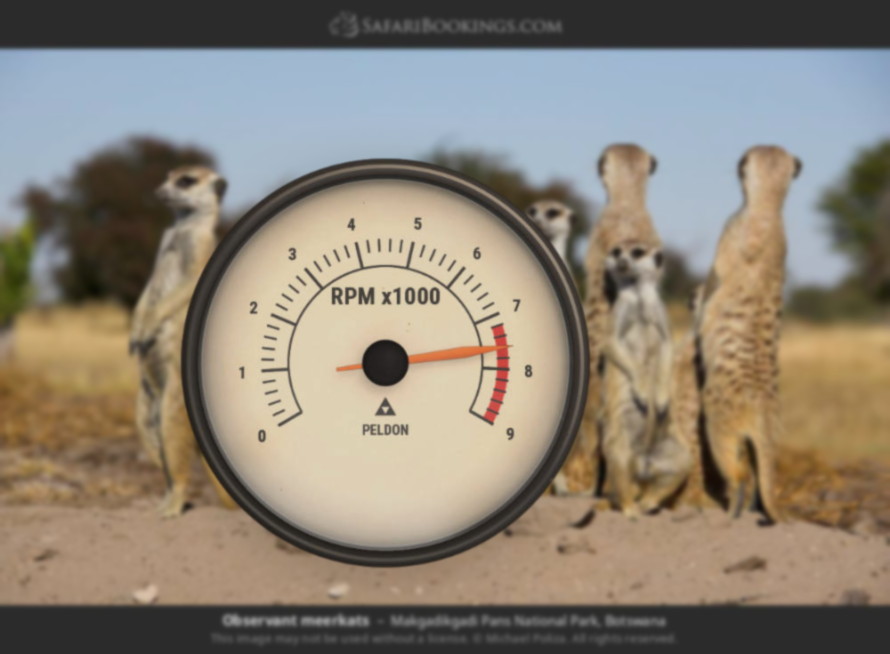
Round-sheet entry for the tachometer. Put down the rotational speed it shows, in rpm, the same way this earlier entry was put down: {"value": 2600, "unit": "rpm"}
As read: {"value": 7600, "unit": "rpm"}
